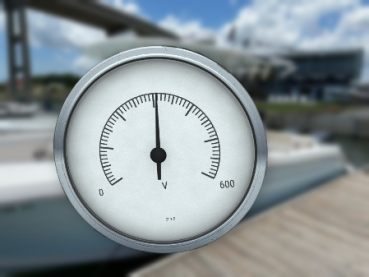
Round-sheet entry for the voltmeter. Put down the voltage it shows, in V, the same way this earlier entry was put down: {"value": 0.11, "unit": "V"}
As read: {"value": 310, "unit": "V"}
